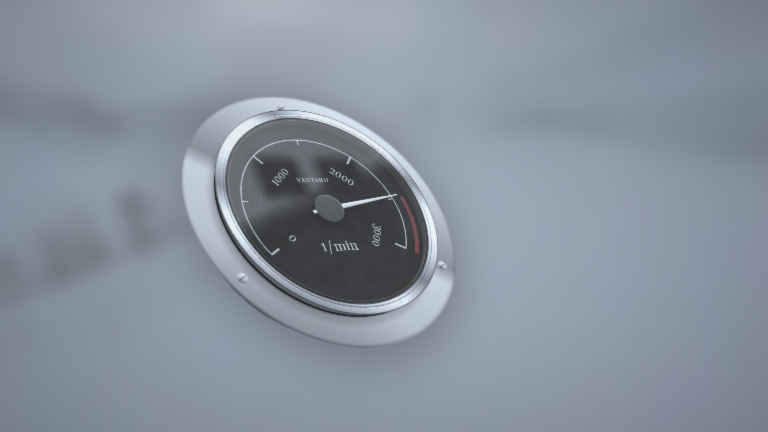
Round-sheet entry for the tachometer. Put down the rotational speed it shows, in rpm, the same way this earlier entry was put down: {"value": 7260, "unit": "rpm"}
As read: {"value": 2500, "unit": "rpm"}
